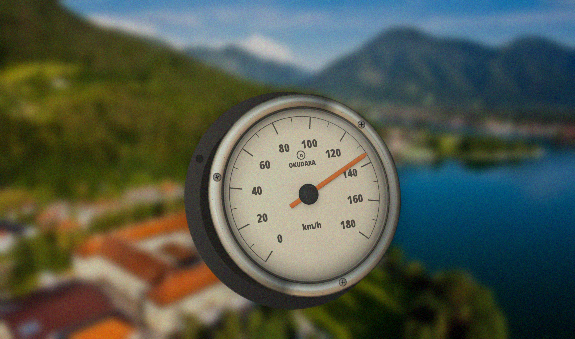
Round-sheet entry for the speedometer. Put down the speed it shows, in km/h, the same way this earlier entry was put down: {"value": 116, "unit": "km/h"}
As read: {"value": 135, "unit": "km/h"}
